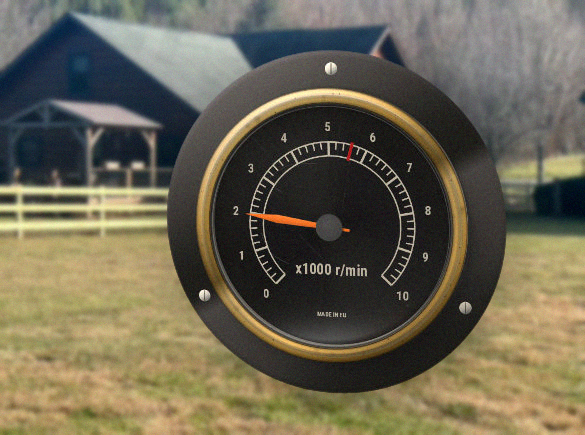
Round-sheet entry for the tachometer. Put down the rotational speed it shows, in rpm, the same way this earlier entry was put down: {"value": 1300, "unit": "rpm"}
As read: {"value": 2000, "unit": "rpm"}
